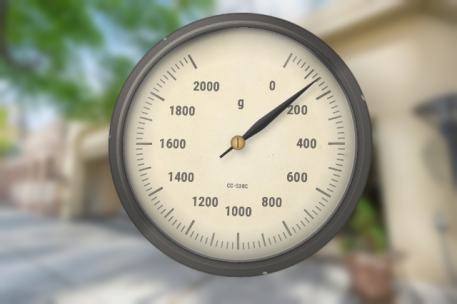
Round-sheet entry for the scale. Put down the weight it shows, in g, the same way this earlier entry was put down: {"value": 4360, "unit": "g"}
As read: {"value": 140, "unit": "g"}
